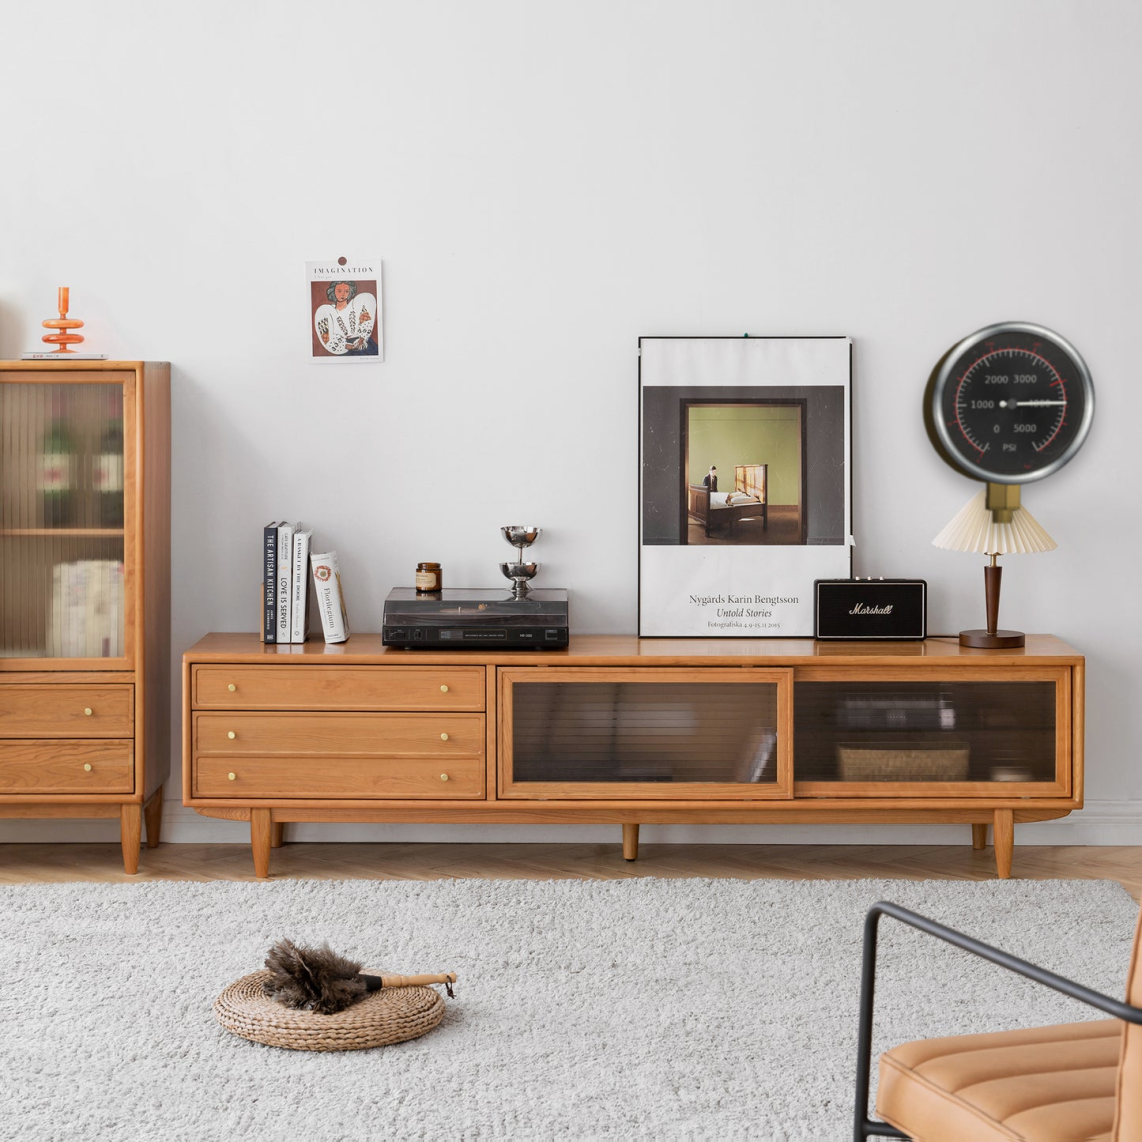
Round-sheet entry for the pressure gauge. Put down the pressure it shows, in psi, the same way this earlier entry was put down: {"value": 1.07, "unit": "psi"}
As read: {"value": 4000, "unit": "psi"}
